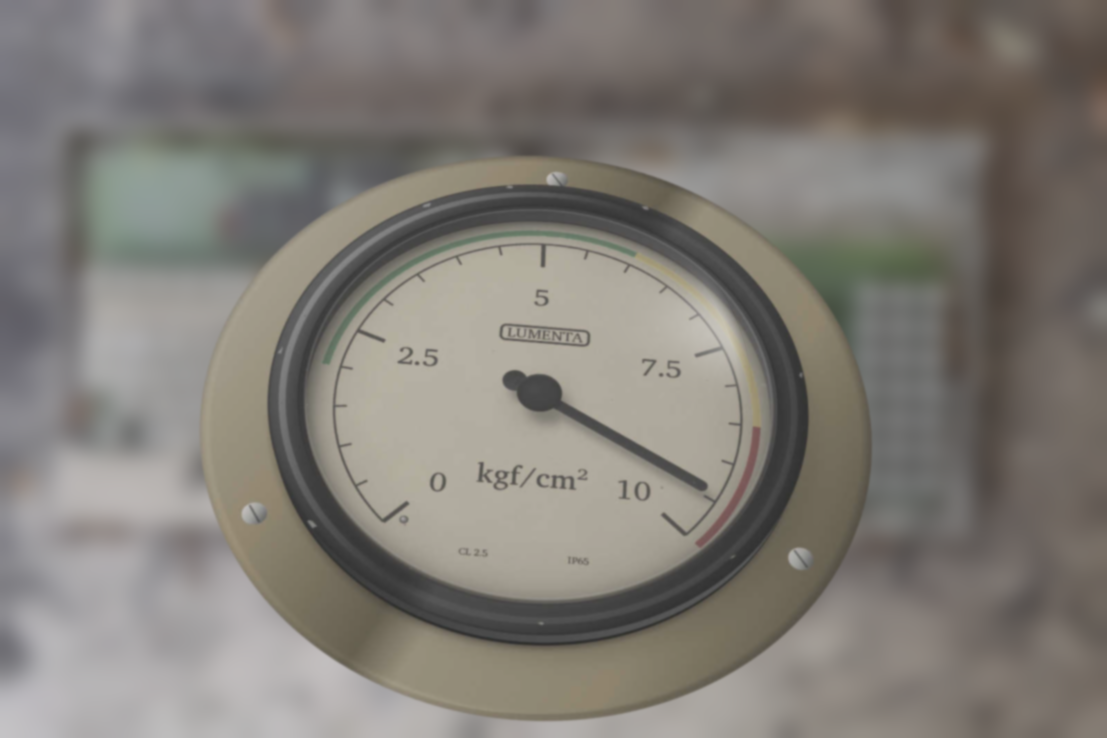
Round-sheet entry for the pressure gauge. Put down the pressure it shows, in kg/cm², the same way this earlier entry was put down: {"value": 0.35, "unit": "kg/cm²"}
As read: {"value": 9.5, "unit": "kg/cm²"}
